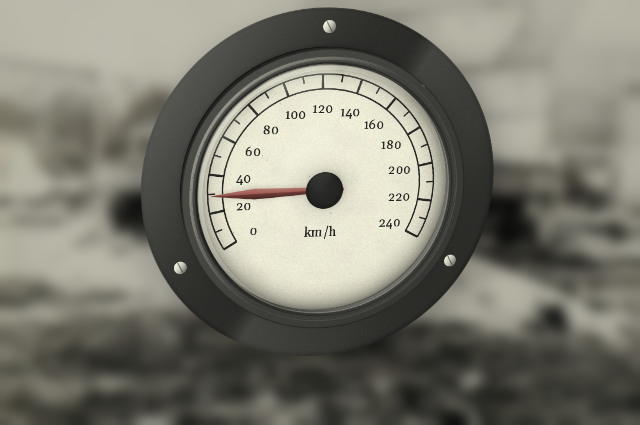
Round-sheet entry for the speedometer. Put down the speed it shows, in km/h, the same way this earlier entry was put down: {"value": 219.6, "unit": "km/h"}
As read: {"value": 30, "unit": "km/h"}
